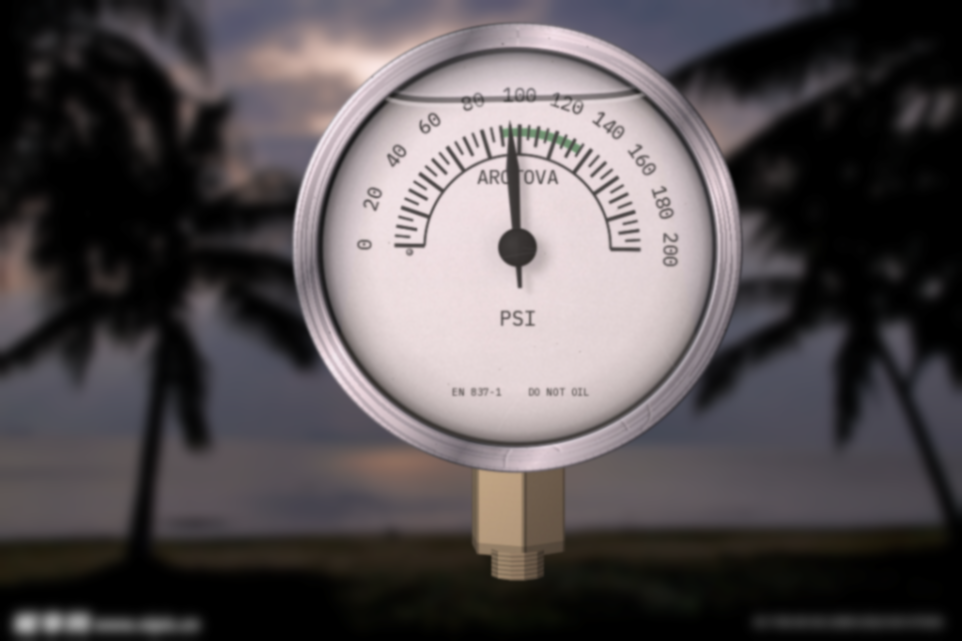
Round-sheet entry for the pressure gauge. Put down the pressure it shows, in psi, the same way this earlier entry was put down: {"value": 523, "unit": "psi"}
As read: {"value": 95, "unit": "psi"}
